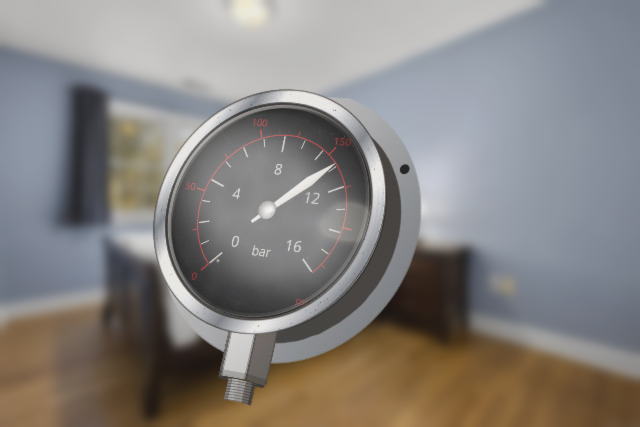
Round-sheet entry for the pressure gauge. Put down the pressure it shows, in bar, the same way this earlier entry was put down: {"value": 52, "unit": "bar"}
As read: {"value": 11, "unit": "bar"}
